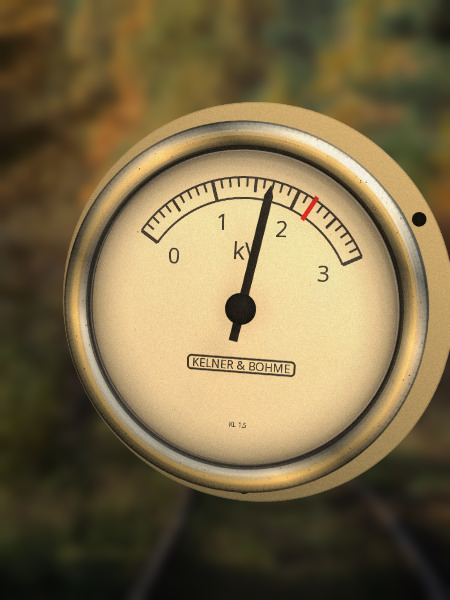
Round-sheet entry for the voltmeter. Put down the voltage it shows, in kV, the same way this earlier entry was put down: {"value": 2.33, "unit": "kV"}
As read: {"value": 1.7, "unit": "kV"}
